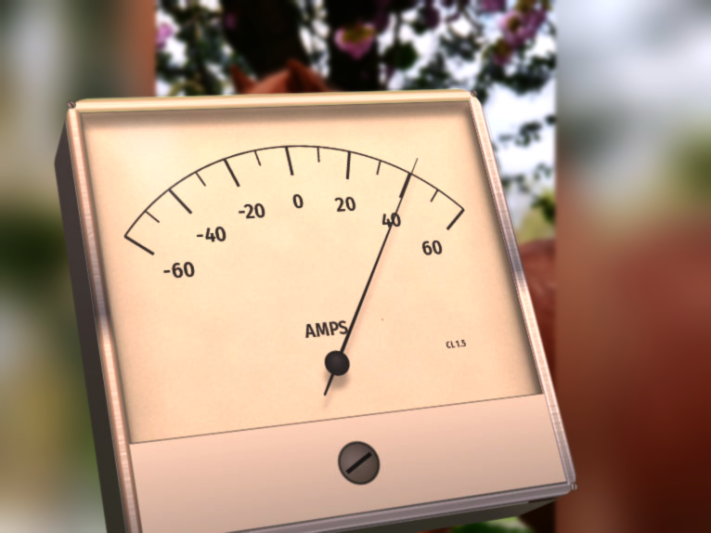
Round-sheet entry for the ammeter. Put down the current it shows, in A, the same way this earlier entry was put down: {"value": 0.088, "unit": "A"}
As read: {"value": 40, "unit": "A"}
